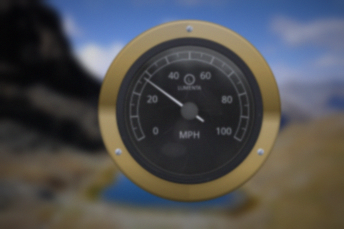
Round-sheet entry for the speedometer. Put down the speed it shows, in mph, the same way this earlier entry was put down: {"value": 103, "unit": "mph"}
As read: {"value": 27.5, "unit": "mph"}
